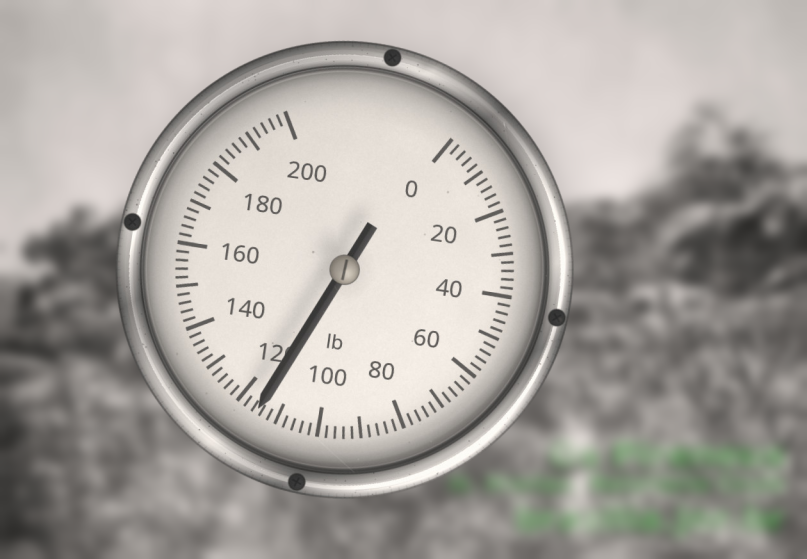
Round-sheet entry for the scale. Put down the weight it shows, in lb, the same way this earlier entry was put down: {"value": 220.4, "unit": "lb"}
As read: {"value": 115, "unit": "lb"}
